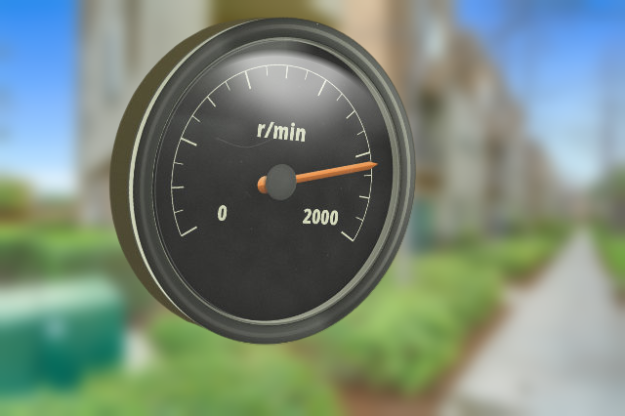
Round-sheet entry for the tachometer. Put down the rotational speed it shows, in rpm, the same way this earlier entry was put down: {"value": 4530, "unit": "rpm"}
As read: {"value": 1650, "unit": "rpm"}
